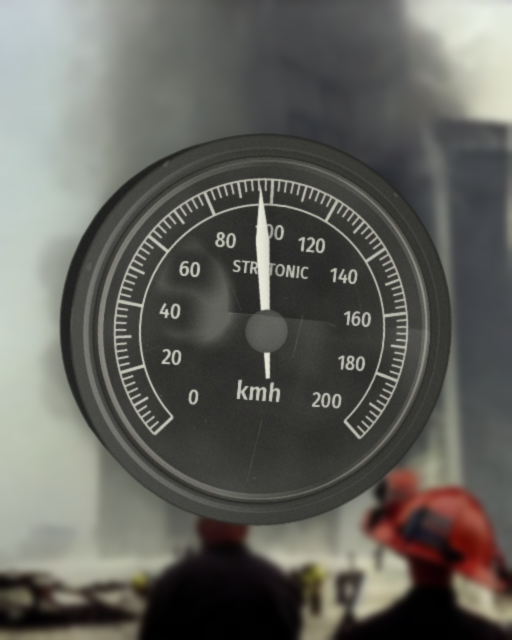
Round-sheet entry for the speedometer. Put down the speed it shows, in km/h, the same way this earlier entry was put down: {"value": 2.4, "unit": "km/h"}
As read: {"value": 96, "unit": "km/h"}
